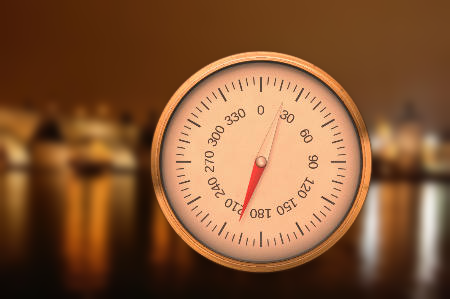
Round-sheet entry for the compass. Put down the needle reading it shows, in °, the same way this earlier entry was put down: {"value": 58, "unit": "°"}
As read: {"value": 200, "unit": "°"}
